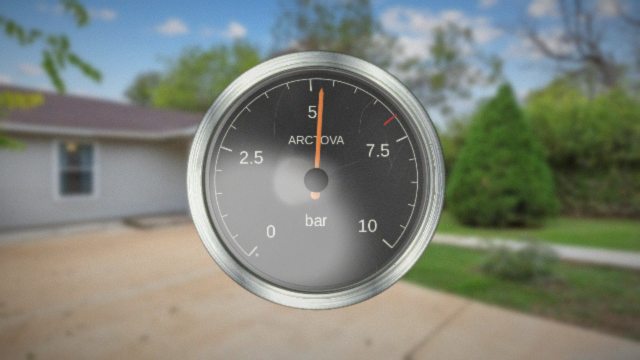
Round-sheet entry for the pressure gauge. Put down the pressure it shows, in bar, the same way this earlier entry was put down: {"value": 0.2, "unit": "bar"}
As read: {"value": 5.25, "unit": "bar"}
